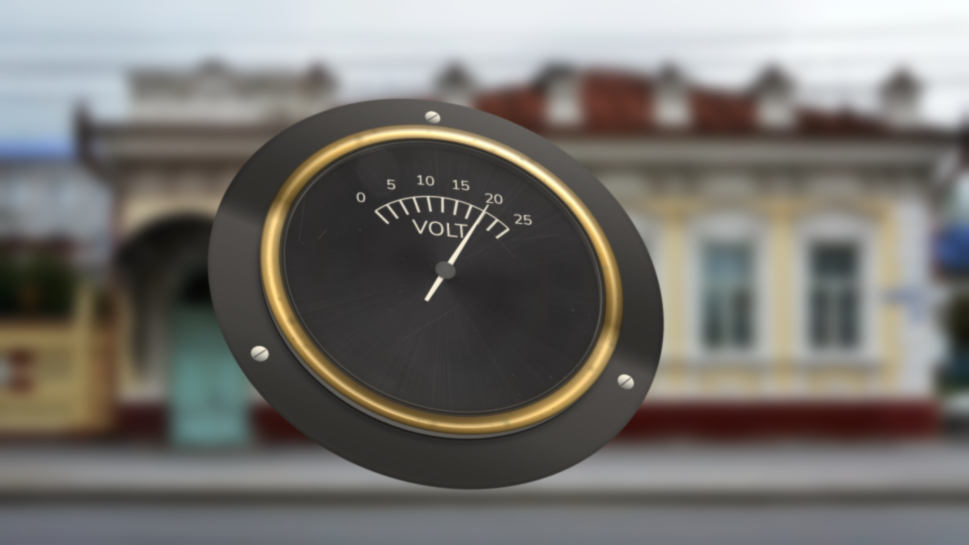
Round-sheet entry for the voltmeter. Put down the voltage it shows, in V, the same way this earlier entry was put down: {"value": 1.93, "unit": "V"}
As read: {"value": 20, "unit": "V"}
